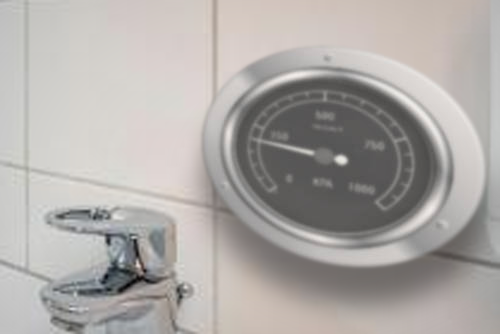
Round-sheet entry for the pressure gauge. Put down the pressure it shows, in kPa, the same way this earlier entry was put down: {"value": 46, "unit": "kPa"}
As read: {"value": 200, "unit": "kPa"}
